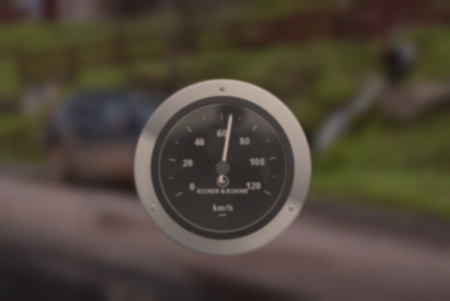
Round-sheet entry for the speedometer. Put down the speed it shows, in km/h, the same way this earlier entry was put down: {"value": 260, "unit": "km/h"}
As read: {"value": 65, "unit": "km/h"}
